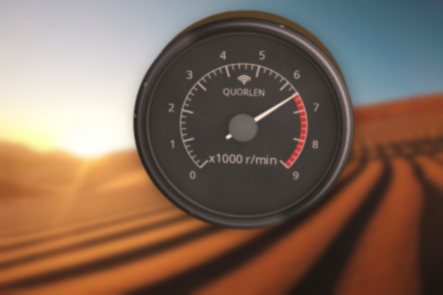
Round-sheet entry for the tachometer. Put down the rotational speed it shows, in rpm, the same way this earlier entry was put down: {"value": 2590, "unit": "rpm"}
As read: {"value": 6400, "unit": "rpm"}
